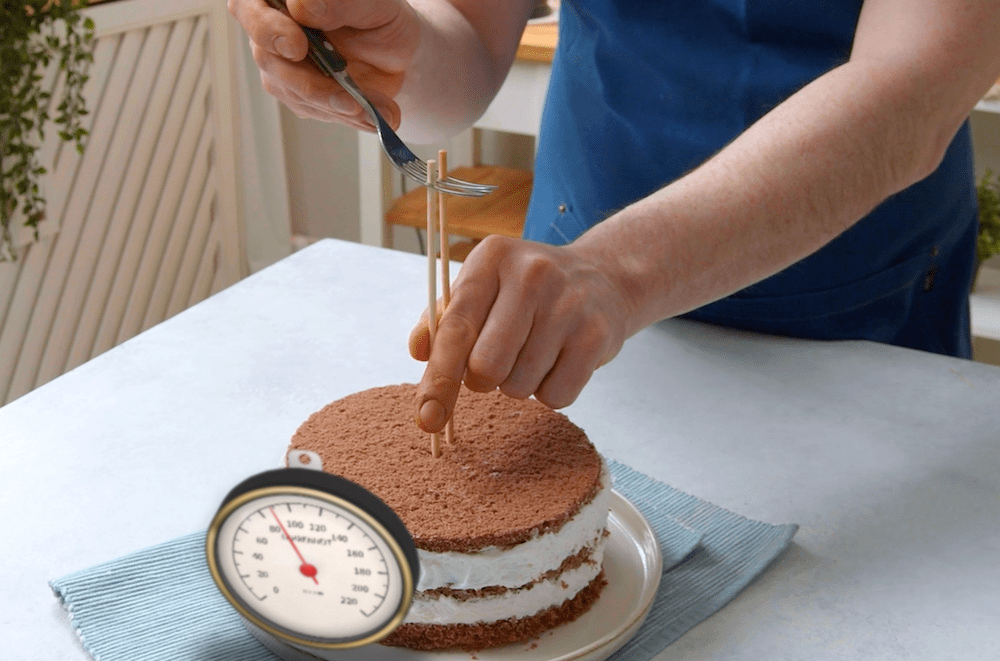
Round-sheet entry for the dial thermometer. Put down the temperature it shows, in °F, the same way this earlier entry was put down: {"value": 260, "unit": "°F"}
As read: {"value": 90, "unit": "°F"}
